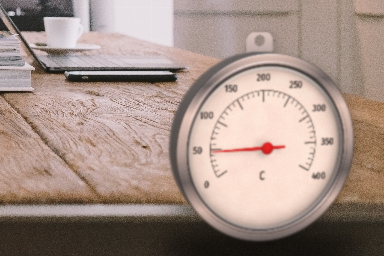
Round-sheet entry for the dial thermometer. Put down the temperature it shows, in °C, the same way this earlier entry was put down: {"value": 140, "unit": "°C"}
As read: {"value": 50, "unit": "°C"}
